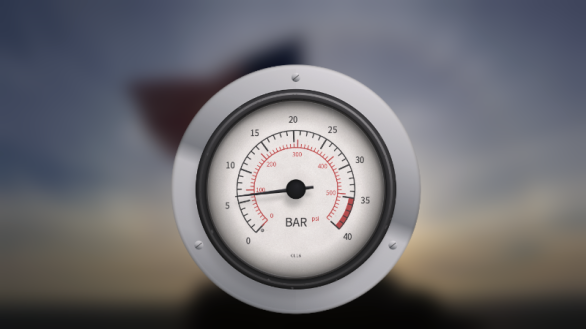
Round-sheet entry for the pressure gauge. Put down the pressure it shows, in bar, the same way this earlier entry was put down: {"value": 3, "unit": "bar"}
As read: {"value": 6, "unit": "bar"}
